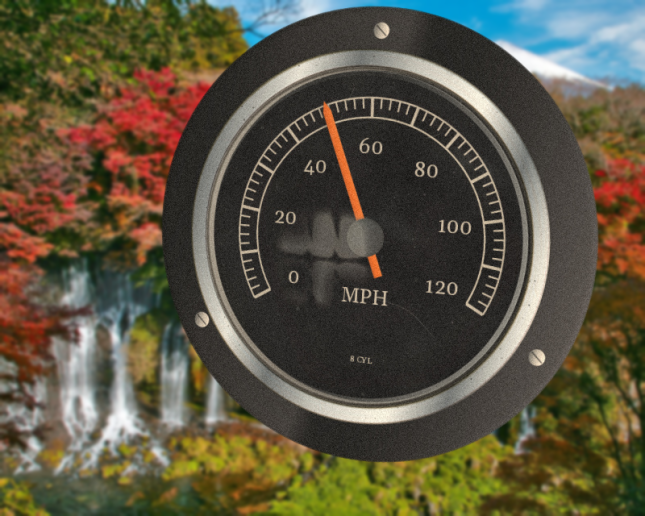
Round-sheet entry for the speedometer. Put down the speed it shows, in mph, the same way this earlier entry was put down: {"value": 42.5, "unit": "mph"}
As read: {"value": 50, "unit": "mph"}
